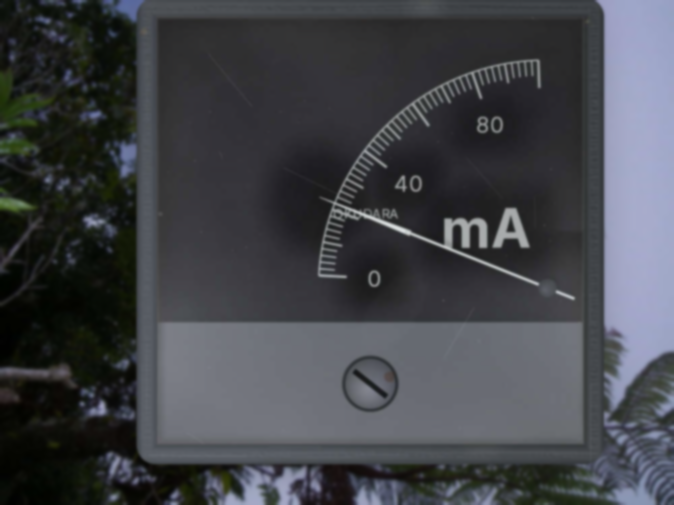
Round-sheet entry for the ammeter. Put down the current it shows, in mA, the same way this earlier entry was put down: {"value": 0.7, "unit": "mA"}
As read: {"value": 22, "unit": "mA"}
